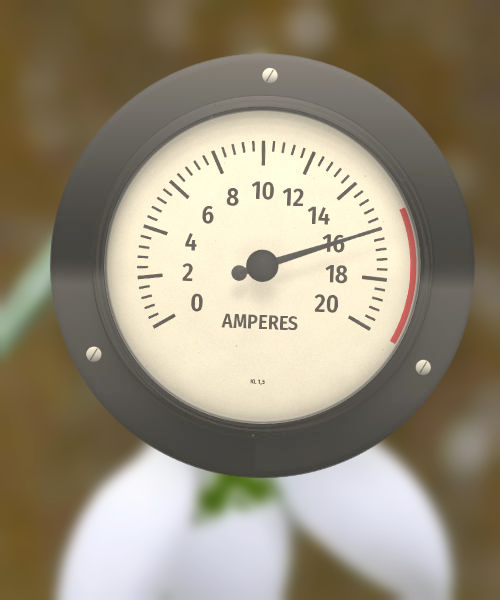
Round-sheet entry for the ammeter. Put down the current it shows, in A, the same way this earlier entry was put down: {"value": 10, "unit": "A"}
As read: {"value": 16, "unit": "A"}
